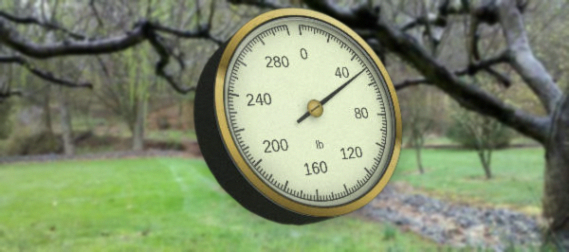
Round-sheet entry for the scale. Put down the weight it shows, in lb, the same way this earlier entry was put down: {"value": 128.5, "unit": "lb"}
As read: {"value": 50, "unit": "lb"}
